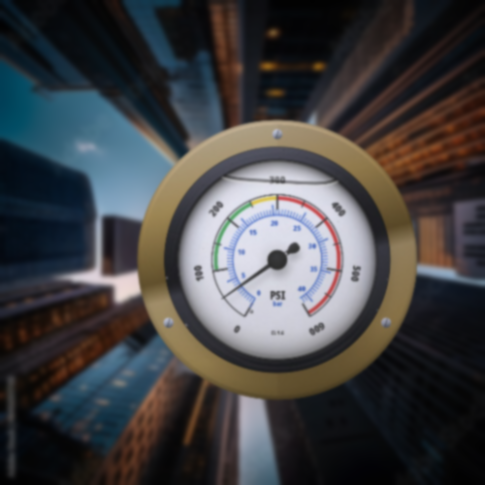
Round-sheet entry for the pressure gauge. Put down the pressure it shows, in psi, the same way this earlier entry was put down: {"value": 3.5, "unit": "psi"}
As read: {"value": 50, "unit": "psi"}
